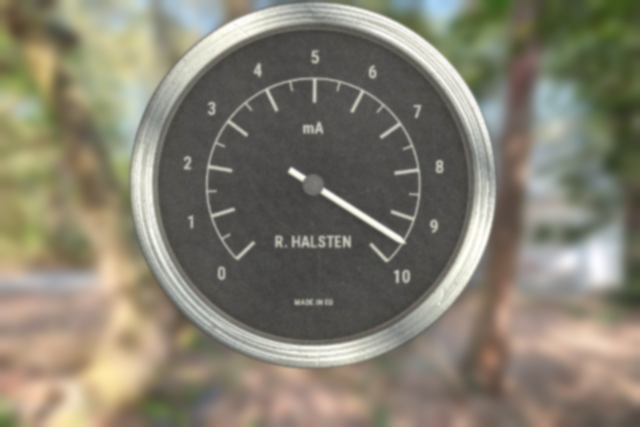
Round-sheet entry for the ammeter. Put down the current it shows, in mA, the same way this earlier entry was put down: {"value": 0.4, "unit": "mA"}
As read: {"value": 9.5, "unit": "mA"}
